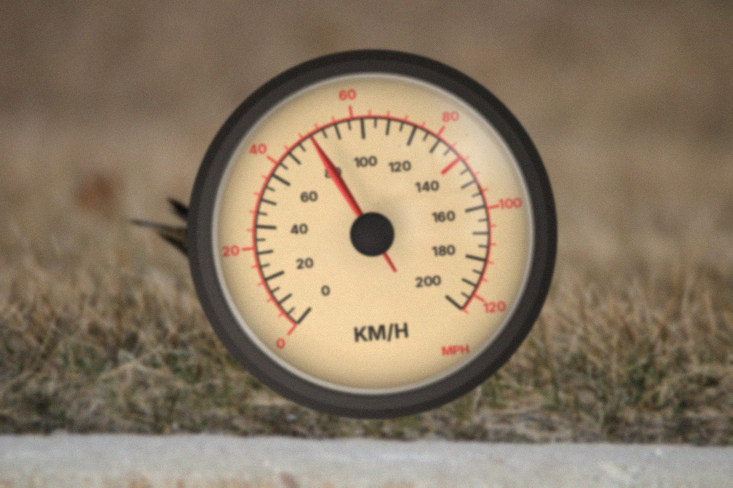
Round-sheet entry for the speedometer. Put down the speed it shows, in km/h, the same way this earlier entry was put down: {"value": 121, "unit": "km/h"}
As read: {"value": 80, "unit": "km/h"}
